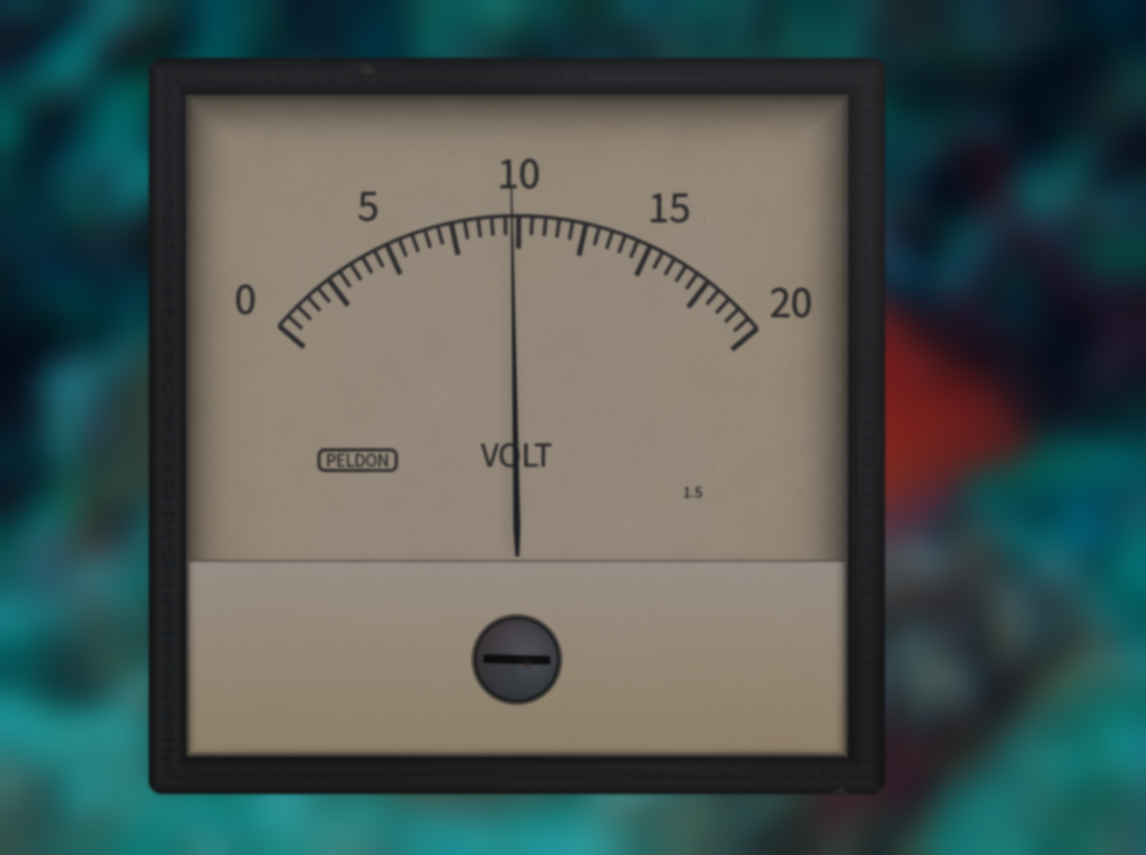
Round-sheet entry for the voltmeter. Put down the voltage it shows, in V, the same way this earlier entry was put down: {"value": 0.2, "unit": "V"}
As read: {"value": 9.75, "unit": "V"}
